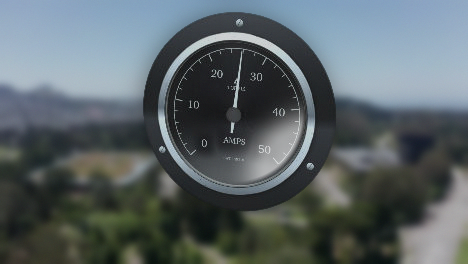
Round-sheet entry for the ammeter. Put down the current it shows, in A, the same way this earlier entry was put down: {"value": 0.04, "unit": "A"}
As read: {"value": 26, "unit": "A"}
